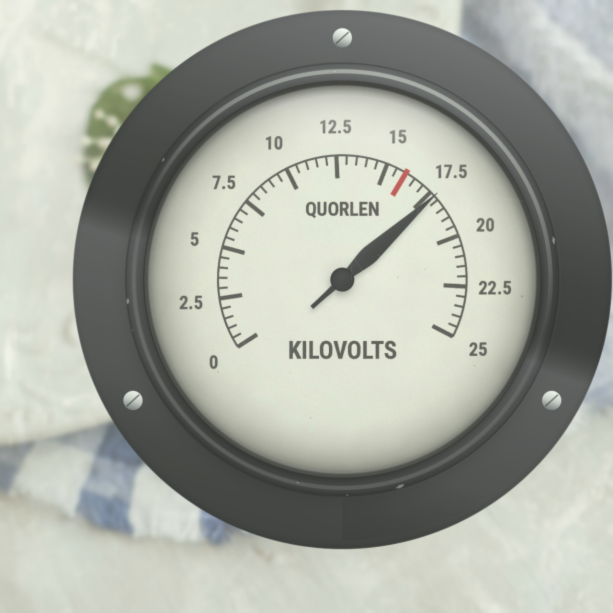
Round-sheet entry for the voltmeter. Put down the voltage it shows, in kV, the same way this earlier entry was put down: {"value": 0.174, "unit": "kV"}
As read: {"value": 17.75, "unit": "kV"}
